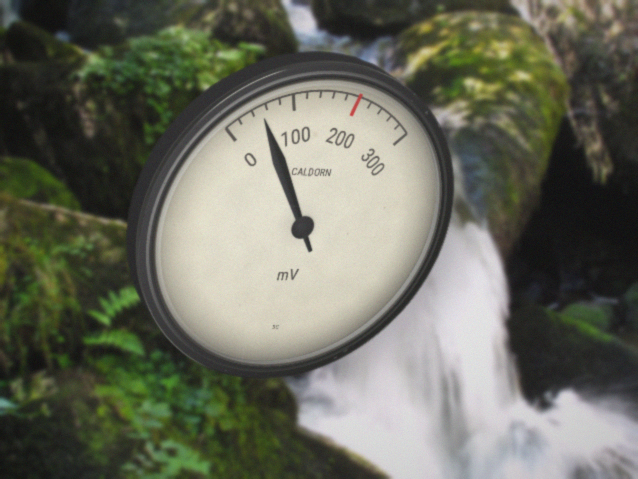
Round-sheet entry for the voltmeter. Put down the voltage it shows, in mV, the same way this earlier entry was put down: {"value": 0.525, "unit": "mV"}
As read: {"value": 50, "unit": "mV"}
